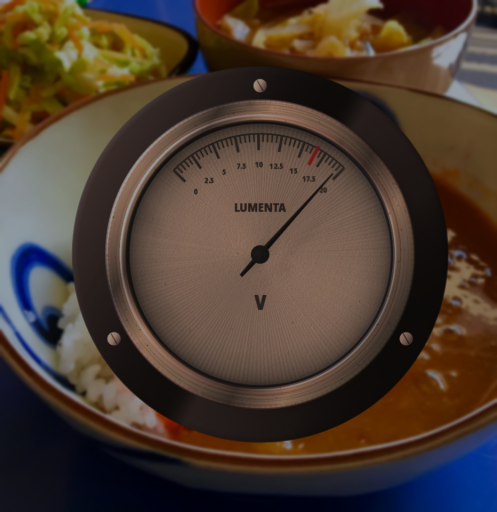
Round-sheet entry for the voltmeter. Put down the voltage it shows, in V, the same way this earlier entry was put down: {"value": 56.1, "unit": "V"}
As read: {"value": 19.5, "unit": "V"}
